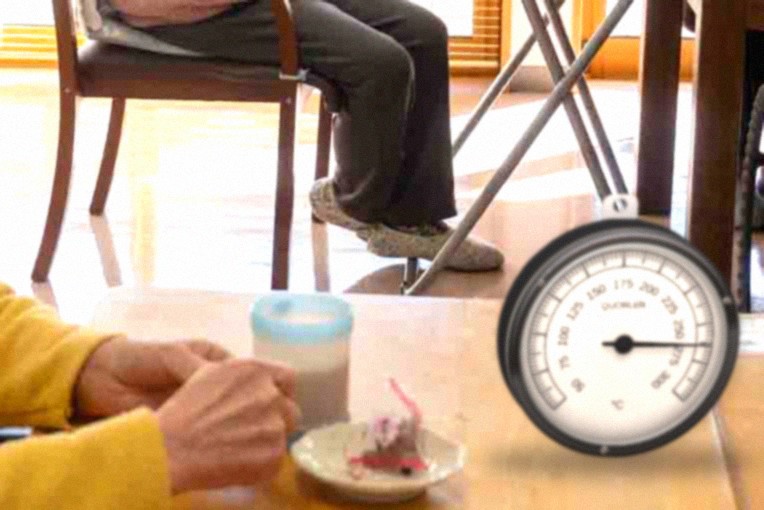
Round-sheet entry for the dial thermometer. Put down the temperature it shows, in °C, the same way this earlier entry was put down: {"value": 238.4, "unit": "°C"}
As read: {"value": 262.5, "unit": "°C"}
